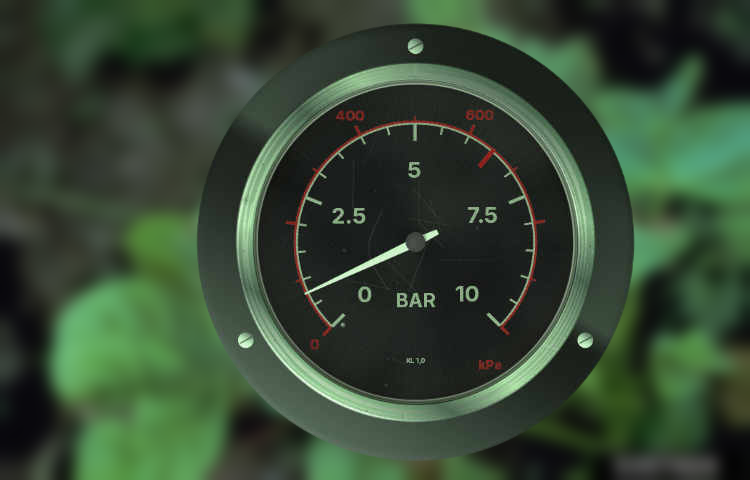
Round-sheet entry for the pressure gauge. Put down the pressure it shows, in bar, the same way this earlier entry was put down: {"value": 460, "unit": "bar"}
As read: {"value": 0.75, "unit": "bar"}
